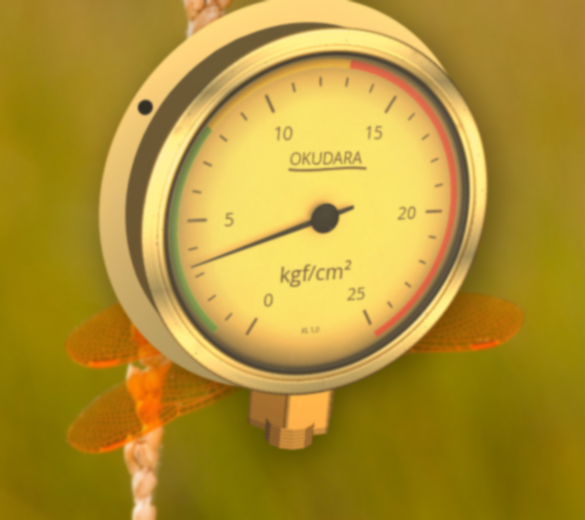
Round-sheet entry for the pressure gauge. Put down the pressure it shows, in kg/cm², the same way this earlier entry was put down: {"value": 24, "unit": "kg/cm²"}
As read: {"value": 3.5, "unit": "kg/cm²"}
